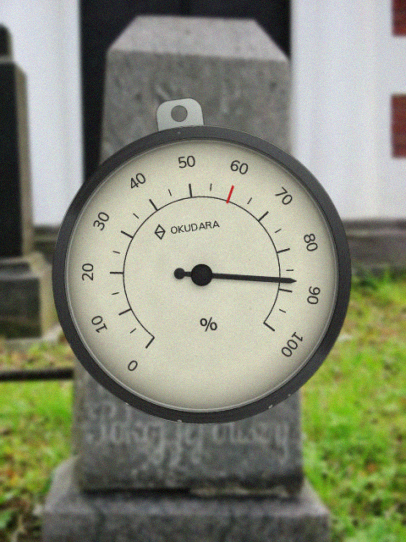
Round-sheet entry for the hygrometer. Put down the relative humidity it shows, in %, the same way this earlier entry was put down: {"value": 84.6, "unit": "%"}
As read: {"value": 87.5, "unit": "%"}
